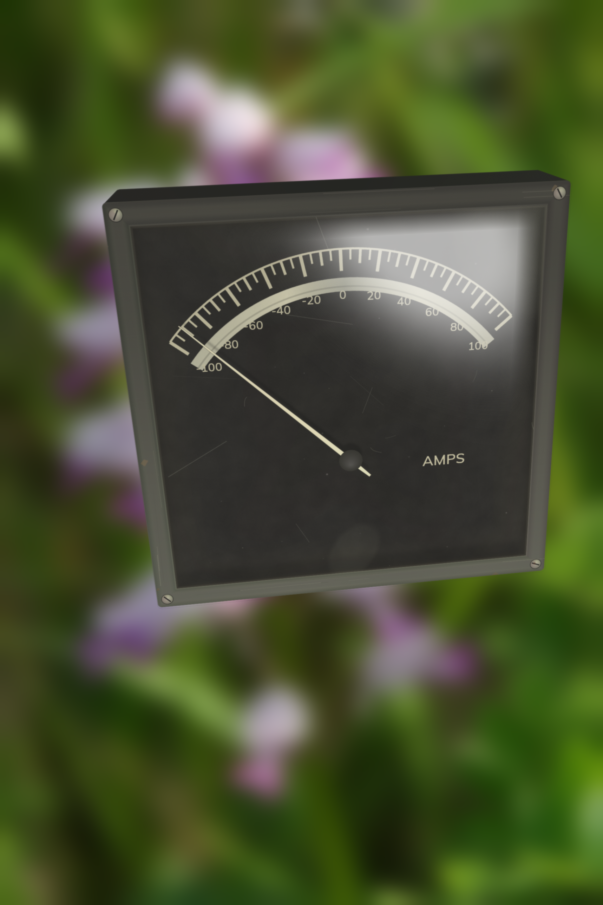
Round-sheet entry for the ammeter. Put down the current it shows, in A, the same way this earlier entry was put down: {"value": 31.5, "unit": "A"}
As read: {"value": -90, "unit": "A"}
